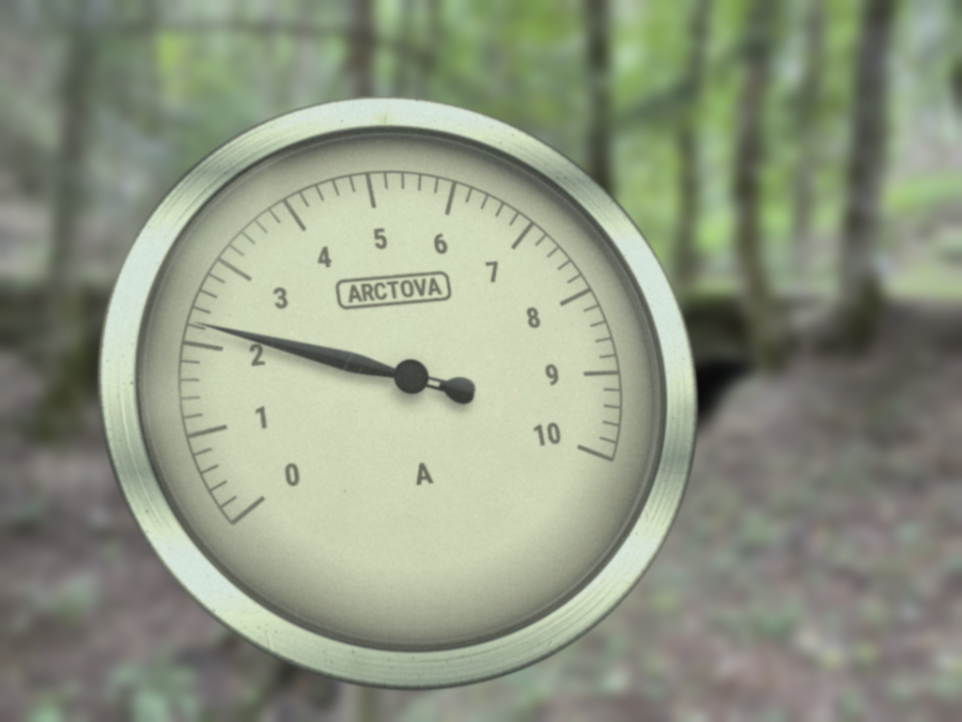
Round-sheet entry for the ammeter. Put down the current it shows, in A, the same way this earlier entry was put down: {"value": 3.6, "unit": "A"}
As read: {"value": 2.2, "unit": "A"}
